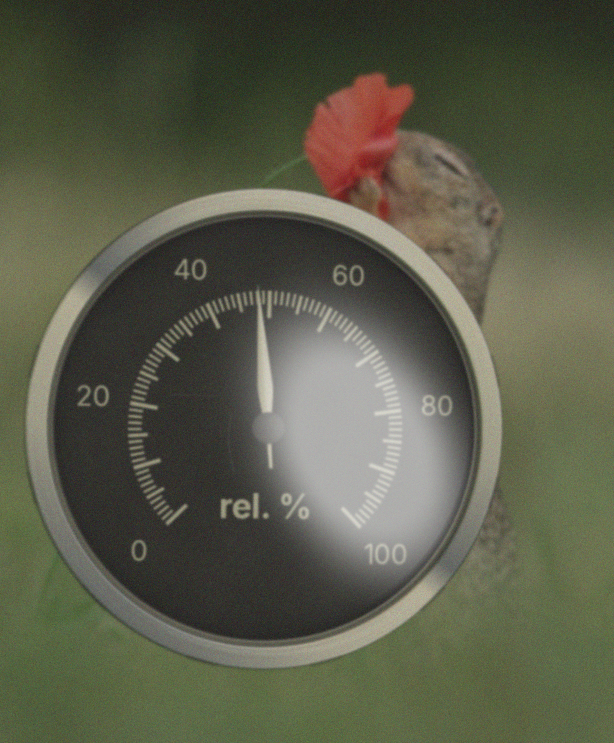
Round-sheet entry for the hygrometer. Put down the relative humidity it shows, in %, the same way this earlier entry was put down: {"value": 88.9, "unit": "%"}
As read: {"value": 48, "unit": "%"}
